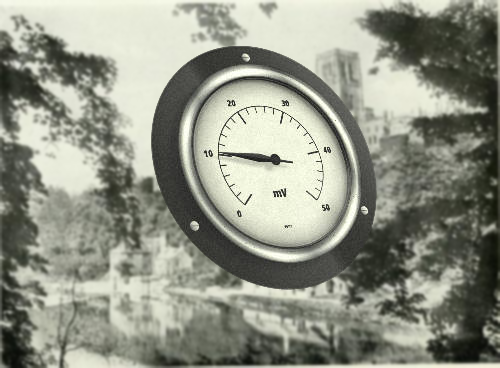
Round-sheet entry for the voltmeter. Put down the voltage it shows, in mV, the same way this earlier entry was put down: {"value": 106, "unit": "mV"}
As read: {"value": 10, "unit": "mV"}
